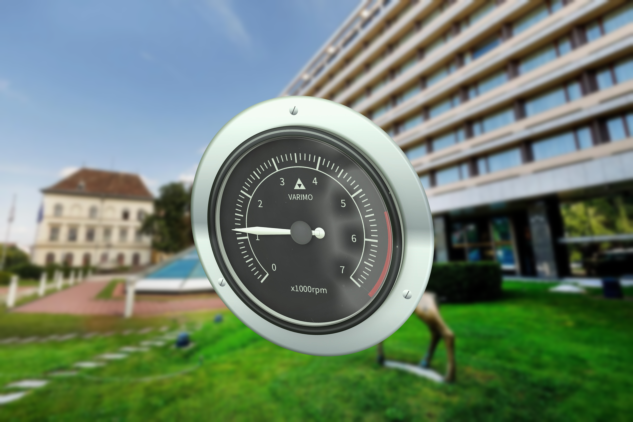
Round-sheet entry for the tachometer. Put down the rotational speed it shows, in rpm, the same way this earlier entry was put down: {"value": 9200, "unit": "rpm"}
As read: {"value": 1200, "unit": "rpm"}
